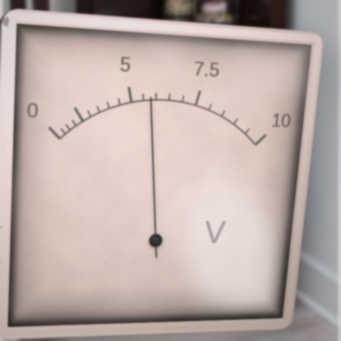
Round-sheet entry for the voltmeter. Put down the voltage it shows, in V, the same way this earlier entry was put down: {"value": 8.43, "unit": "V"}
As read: {"value": 5.75, "unit": "V"}
